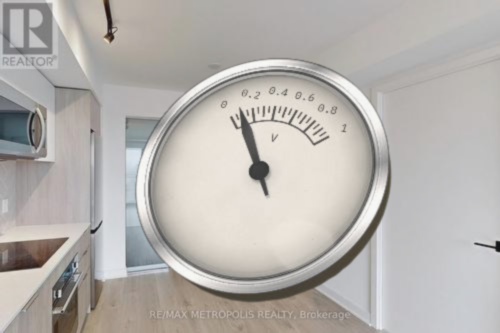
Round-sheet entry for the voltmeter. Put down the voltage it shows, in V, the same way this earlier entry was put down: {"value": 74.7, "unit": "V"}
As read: {"value": 0.1, "unit": "V"}
